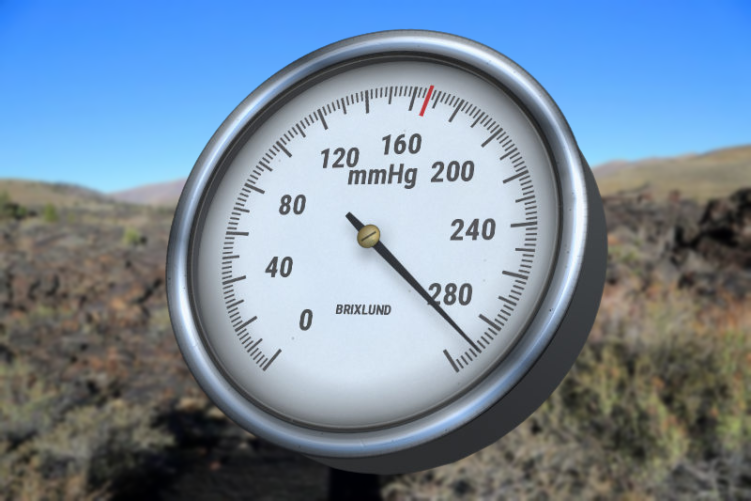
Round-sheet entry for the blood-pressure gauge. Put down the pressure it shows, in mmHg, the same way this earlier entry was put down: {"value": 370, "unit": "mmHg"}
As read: {"value": 290, "unit": "mmHg"}
